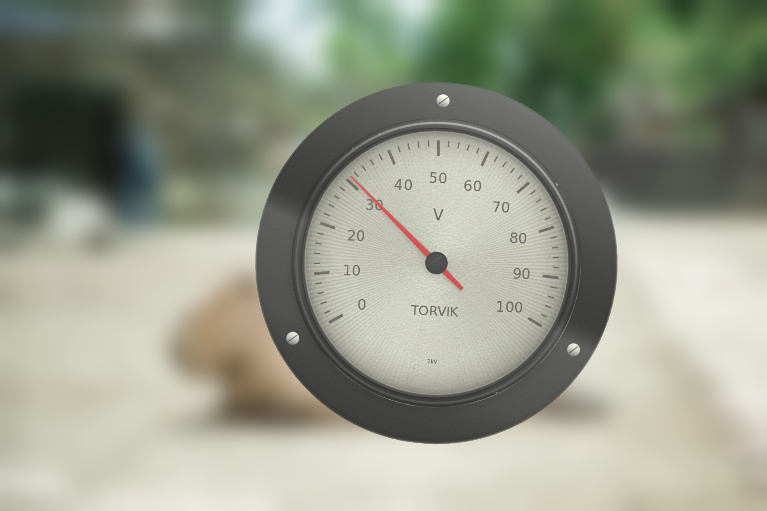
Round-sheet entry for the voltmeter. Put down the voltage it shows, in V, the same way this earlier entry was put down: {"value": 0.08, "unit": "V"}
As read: {"value": 31, "unit": "V"}
